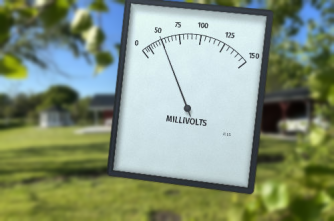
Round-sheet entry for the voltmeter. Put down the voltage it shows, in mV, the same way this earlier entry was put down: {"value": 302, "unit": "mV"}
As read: {"value": 50, "unit": "mV"}
